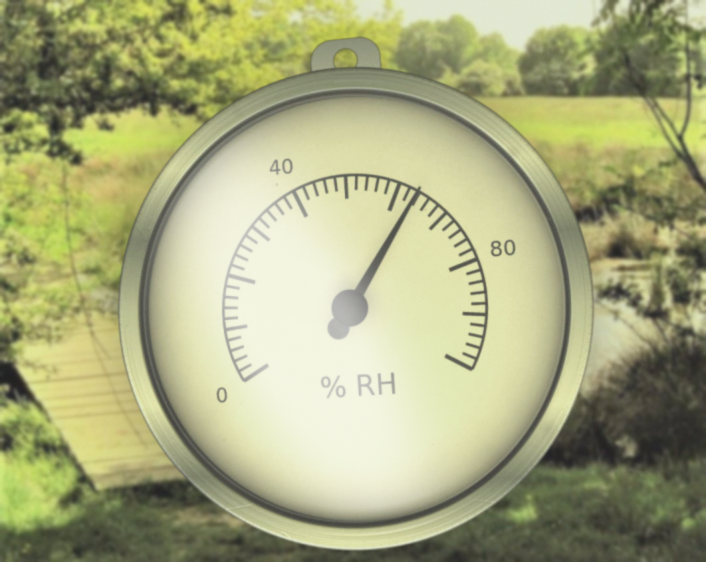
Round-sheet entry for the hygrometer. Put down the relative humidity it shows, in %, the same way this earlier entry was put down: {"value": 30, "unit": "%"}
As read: {"value": 64, "unit": "%"}
